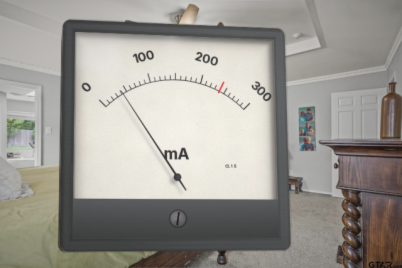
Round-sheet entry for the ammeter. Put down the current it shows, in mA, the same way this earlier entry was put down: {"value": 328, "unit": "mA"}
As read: {"value": 40, "unit": "mA"}
